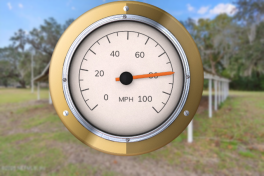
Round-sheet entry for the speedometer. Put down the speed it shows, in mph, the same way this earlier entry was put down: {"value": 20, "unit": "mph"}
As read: {"value": 80, "unit": "mph"}
